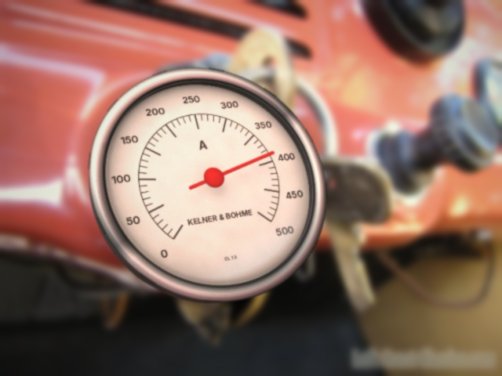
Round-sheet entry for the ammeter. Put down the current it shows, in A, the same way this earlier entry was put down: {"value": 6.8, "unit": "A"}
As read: {"value": 390, "unit": "A"}
